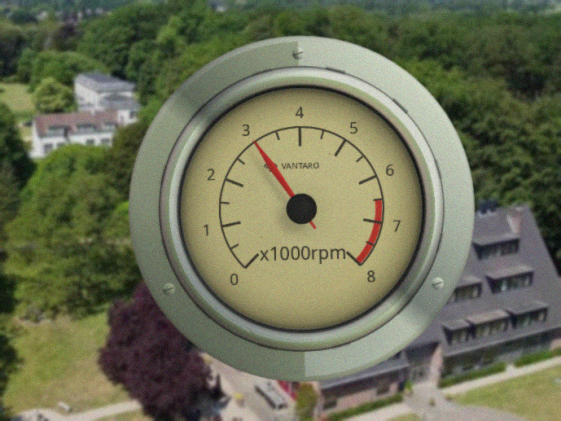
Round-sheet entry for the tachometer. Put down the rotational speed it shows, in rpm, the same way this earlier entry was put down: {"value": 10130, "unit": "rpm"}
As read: {"value": 3000, "unit": "rpm"}
